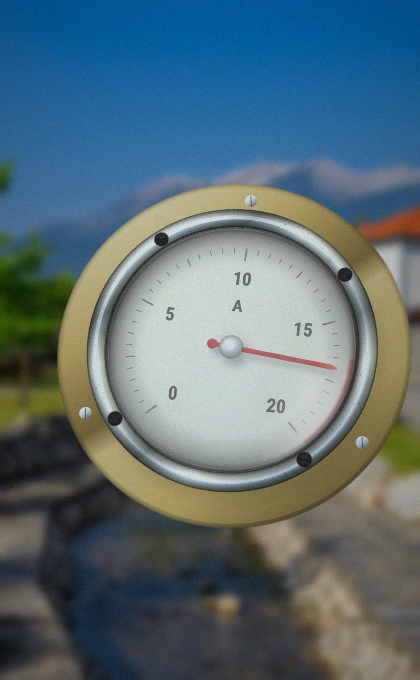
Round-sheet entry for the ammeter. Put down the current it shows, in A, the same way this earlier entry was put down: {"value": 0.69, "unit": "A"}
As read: {"value": 17, "unit": "A"}
